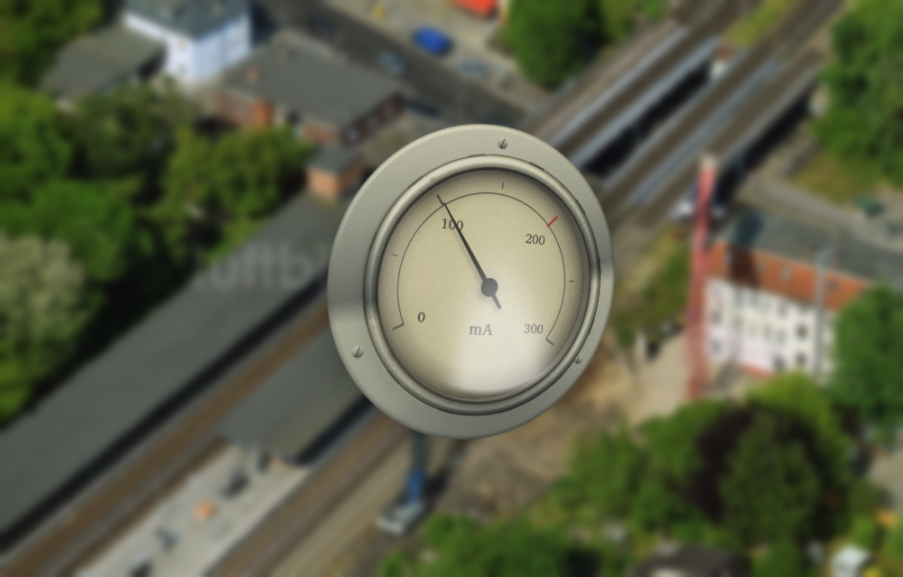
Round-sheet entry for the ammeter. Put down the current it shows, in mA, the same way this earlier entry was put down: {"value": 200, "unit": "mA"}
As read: {"value": 100, "unit": "mA"}
